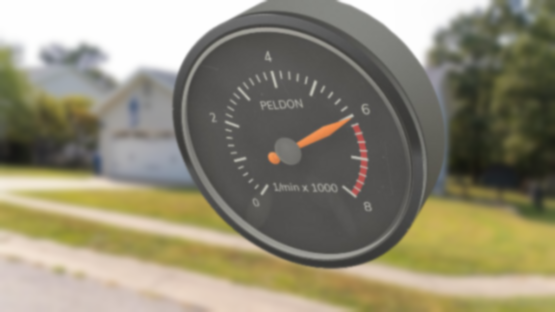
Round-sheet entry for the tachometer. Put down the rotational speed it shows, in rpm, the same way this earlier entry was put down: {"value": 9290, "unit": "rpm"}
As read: {"value": 6000, "unit": "rpm"}
